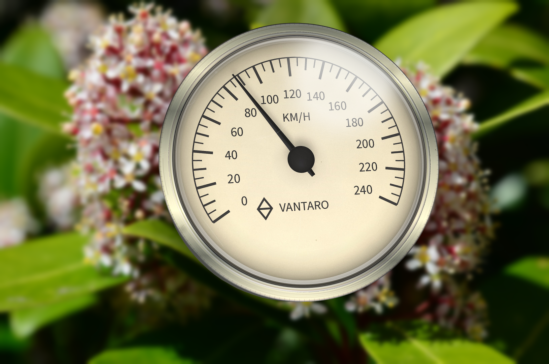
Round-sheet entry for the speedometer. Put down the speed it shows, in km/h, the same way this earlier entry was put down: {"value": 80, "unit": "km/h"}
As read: {"value": 87.5, "unit": "km/h"}
